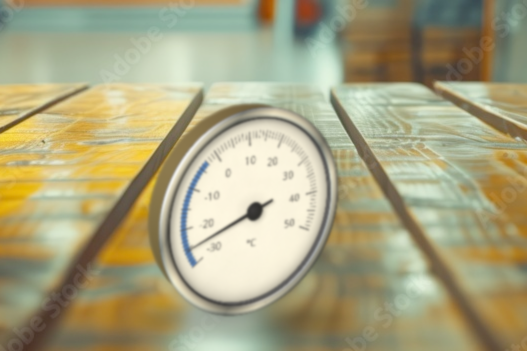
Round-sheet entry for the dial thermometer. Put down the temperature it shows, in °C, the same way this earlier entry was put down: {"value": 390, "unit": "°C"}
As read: {"value": -25, "unit": "°C"}
